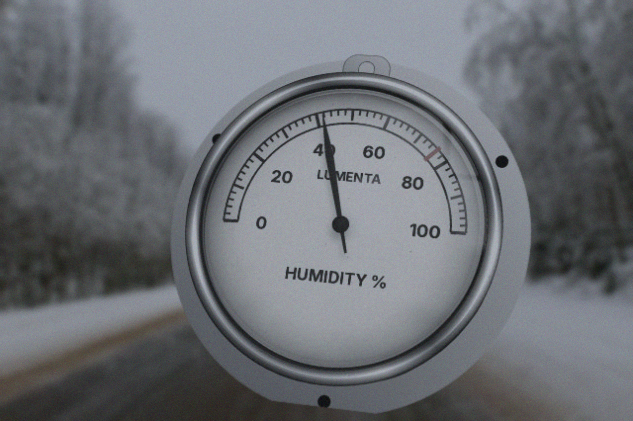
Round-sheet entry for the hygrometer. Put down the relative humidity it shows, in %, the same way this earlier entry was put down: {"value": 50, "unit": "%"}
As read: {"value": 42, "unit": "%"}
